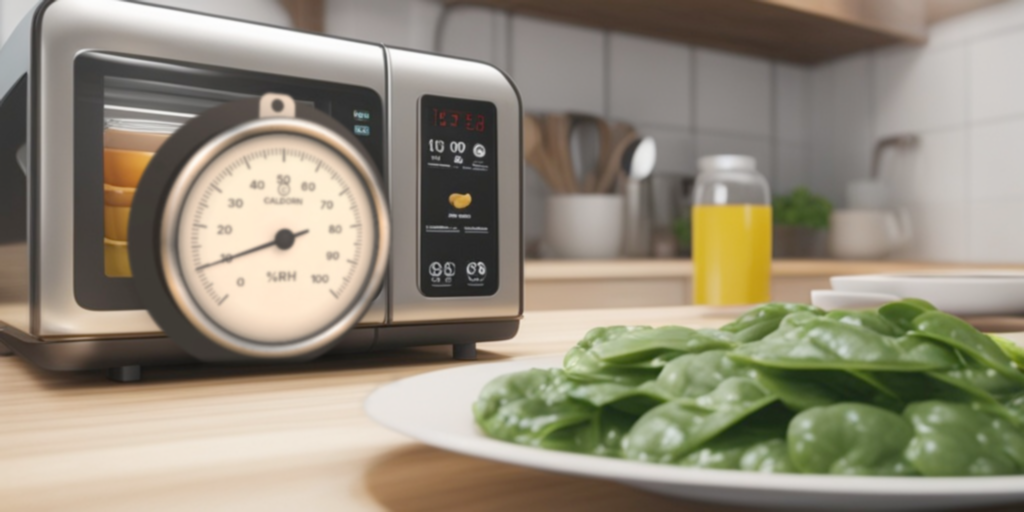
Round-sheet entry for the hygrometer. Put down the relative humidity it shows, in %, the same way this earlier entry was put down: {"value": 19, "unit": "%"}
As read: {"value": 10, "unit": "%"}
